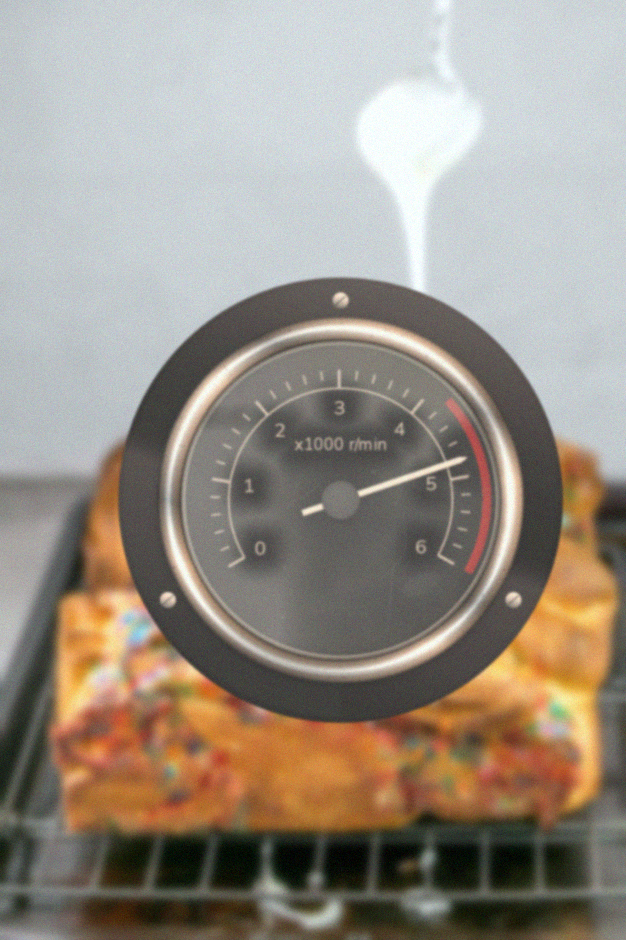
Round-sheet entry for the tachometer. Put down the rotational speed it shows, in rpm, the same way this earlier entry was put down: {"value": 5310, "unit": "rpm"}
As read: {"value": 4800, "unit": "rpm"}
